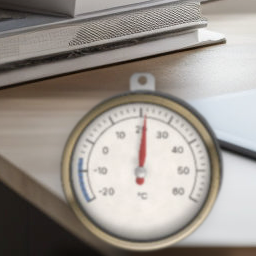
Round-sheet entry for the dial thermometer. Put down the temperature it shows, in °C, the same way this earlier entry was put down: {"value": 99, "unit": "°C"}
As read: {"value": 22, "unit": "°C"}
